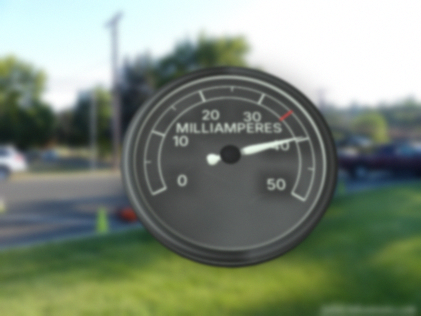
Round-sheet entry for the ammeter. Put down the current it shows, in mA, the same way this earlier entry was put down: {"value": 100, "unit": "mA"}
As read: {"value": 40, "unit": "mA"}
